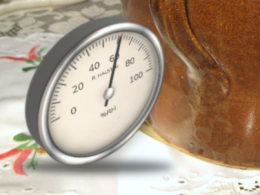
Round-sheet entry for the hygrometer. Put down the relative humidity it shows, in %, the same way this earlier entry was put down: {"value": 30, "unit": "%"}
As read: {"value": 60, "unit": "%"}
